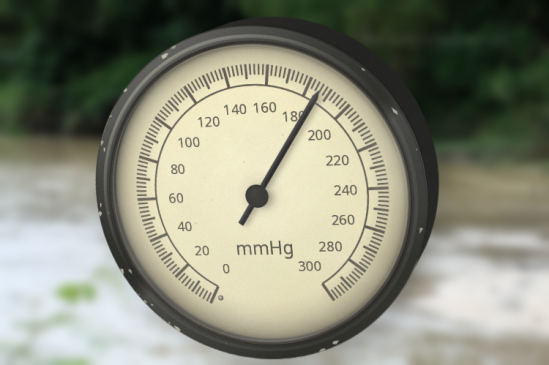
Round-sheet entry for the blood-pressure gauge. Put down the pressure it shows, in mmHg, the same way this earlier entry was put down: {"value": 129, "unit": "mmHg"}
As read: {"value": 186, "unit": "mmHg"}
